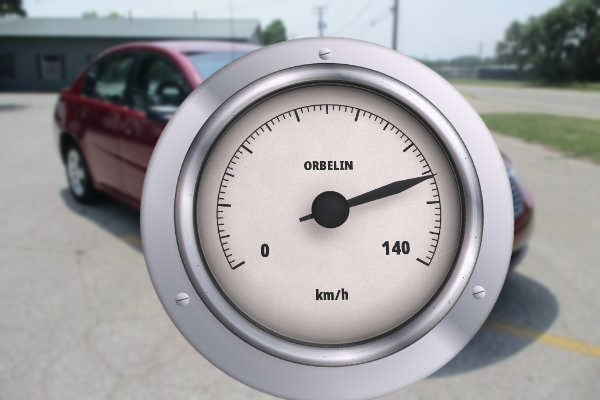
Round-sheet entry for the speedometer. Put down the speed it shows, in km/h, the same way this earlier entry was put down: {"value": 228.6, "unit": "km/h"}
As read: {"value": 112, "unit": "km/h"}
